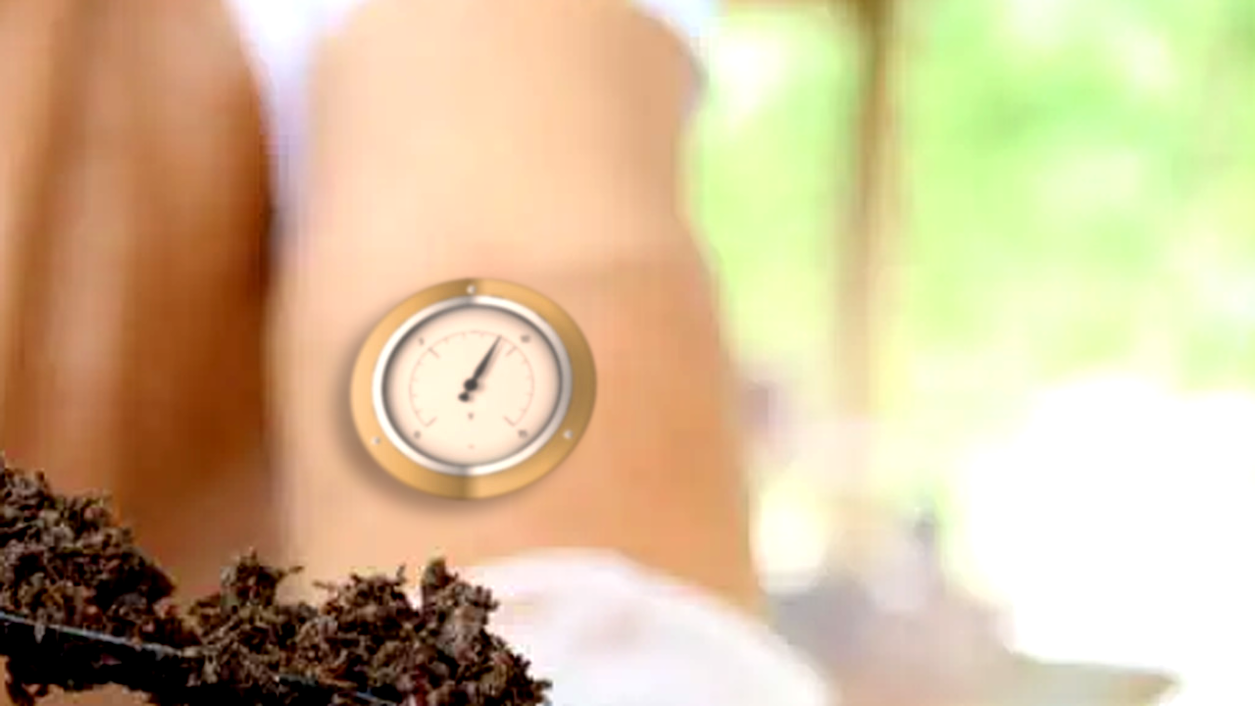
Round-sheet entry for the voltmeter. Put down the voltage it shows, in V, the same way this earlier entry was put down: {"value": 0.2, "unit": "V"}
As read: {"value": 9, "unit": "V"}
